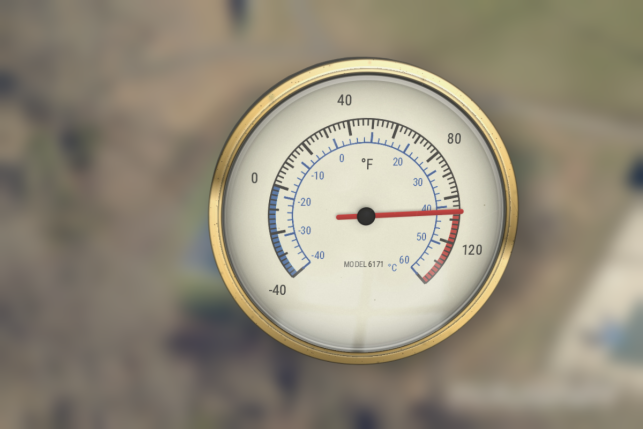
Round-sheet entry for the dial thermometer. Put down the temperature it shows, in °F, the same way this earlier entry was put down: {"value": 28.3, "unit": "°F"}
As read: {"value": 106, "unit": "°F"}
